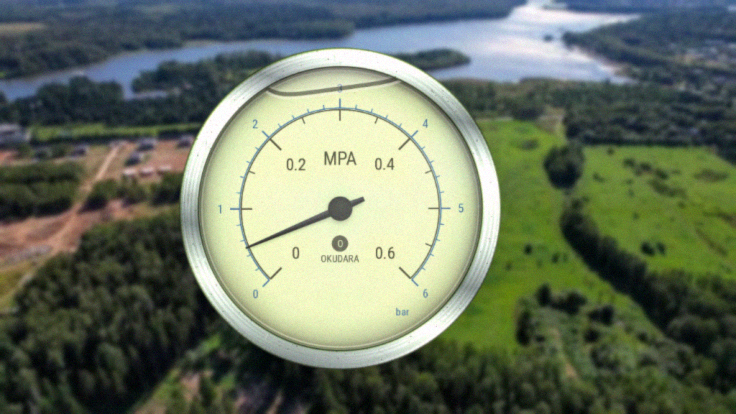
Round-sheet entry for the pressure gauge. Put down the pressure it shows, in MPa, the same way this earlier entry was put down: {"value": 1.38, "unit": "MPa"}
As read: {"value": 0.05, "unit": "MPa"}
